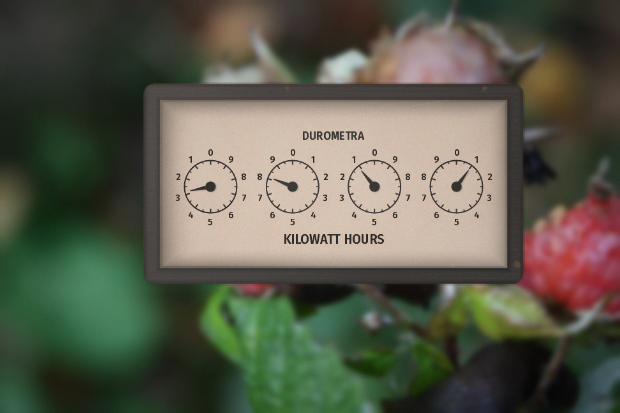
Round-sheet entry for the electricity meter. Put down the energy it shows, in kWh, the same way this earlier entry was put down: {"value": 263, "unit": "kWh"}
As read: {"value": 2811, "unit": "kWh"}
